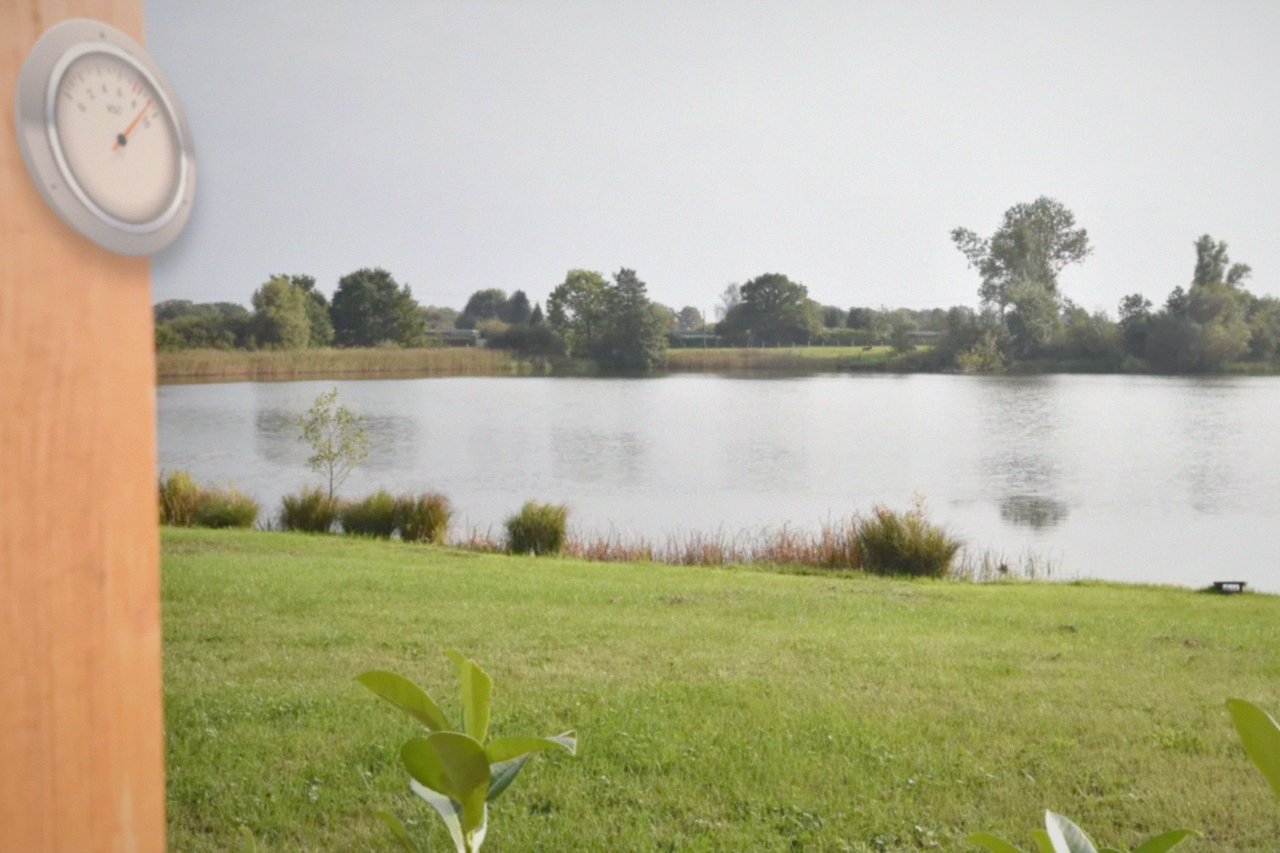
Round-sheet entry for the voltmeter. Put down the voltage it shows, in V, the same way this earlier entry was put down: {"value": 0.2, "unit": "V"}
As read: {"value": 9, "unit": "V"}
